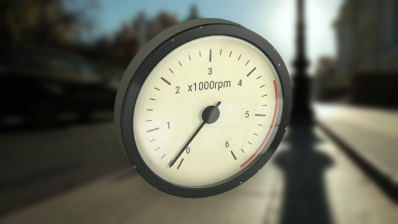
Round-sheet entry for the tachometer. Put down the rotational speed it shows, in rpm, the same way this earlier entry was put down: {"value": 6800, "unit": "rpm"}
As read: {"value": 200, "unit": "rpm"}
